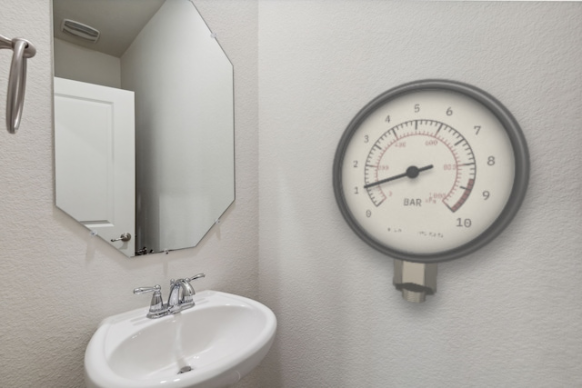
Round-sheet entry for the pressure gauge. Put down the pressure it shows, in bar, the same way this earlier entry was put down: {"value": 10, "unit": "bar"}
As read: {"value": 1, "unit": "bar"}
